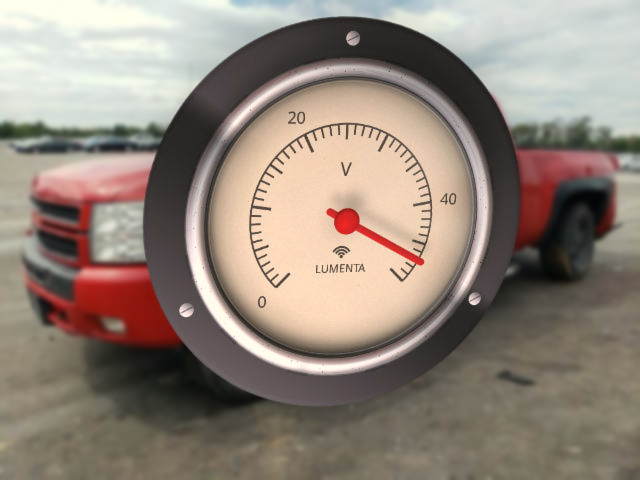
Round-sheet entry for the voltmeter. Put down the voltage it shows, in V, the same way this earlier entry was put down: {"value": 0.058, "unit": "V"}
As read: {"value": 47, "unit": "V"}
